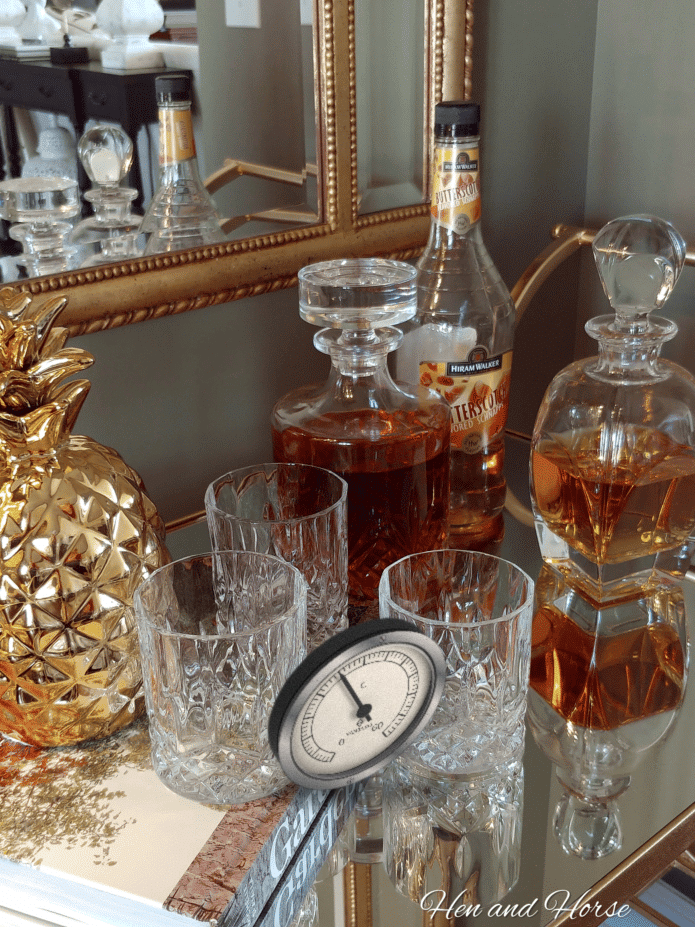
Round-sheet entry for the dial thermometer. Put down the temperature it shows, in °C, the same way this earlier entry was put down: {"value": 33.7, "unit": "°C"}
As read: {"value": 25, "unit": "°C"}
